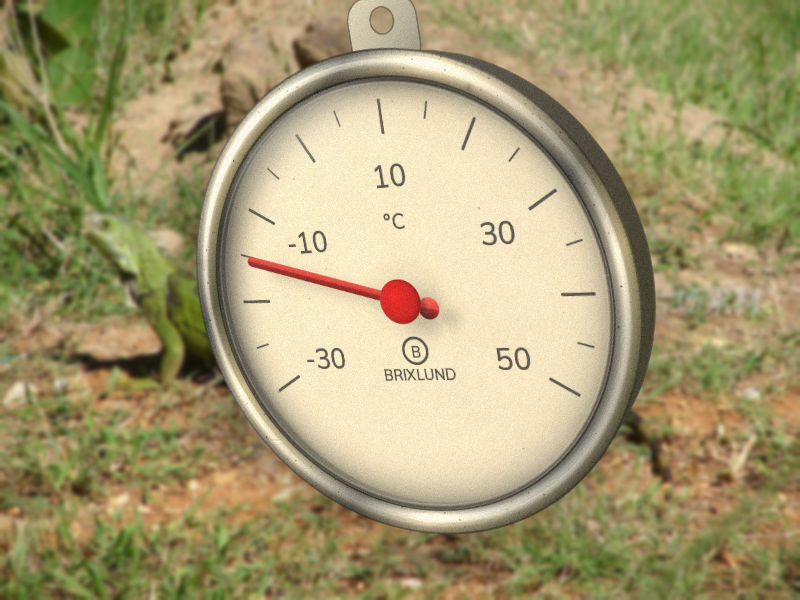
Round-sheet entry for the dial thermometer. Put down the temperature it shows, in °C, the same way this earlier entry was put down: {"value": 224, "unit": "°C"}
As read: {"value": -15, "unit": "°C"}
